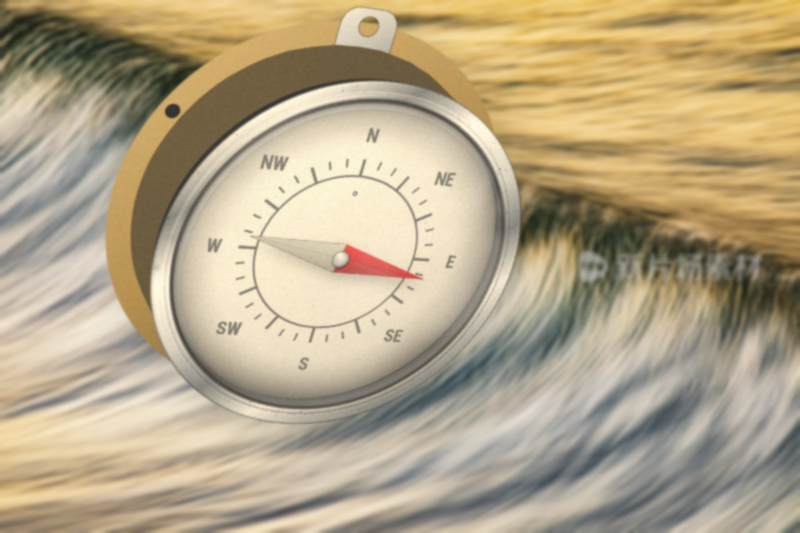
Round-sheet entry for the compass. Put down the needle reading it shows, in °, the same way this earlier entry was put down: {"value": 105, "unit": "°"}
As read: {"value": 100, "unit": "°"}
